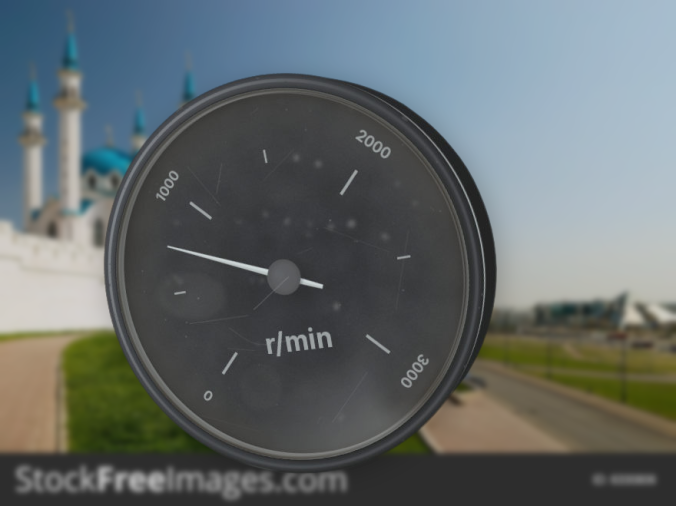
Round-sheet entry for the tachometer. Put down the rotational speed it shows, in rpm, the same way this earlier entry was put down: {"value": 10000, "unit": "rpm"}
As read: {"value": 750, "unit": "rpm"}
